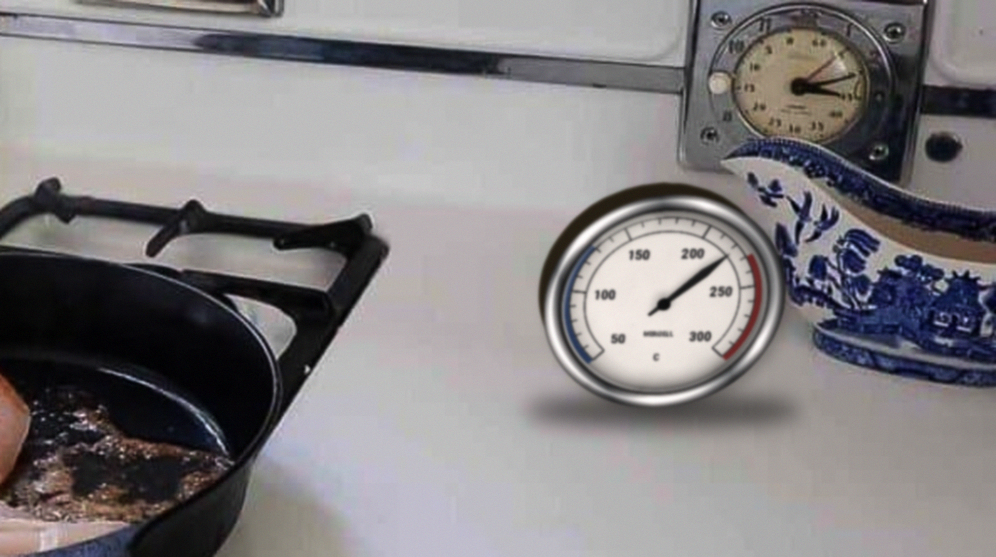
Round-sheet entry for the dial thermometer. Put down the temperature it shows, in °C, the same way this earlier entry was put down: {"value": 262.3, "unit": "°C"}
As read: {"value": 220, "unit": "°C"}
